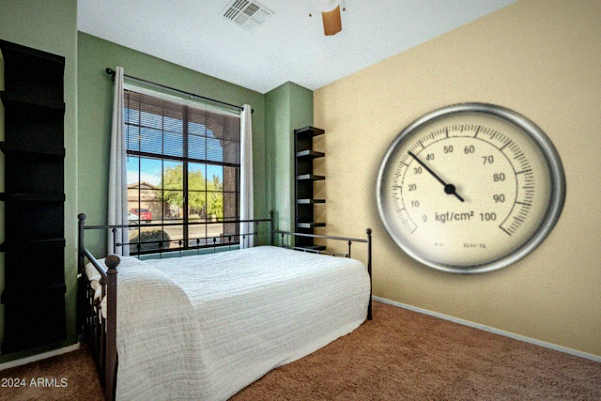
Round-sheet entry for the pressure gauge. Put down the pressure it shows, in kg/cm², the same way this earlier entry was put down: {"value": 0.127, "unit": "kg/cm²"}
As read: {"value": 35, "unit": "kg/cm²"}
